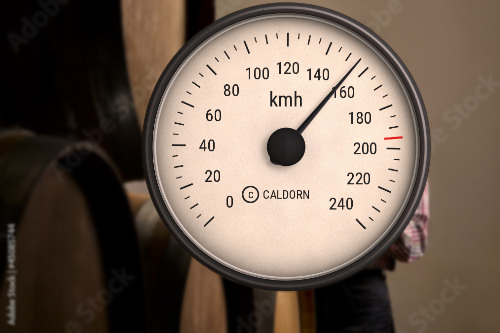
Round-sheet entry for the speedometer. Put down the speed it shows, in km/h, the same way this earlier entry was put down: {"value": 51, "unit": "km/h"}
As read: {"value": 155, "unit": "km/h"}
